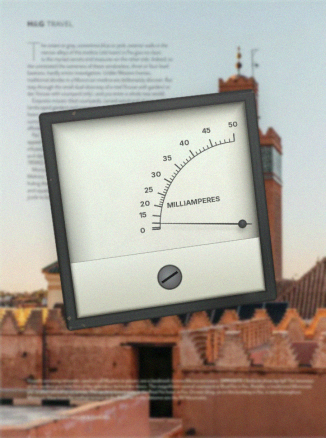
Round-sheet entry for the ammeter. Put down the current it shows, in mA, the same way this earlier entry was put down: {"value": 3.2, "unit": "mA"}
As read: {"value": 10, "unit": "mA"}
